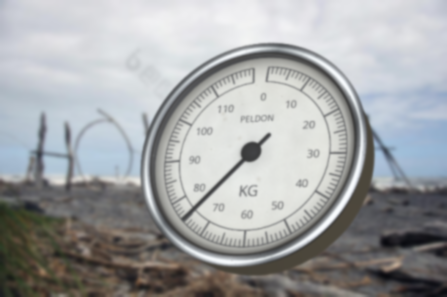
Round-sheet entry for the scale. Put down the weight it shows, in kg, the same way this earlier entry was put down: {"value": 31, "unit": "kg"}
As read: {"value": 75, "unit": "kg"}
